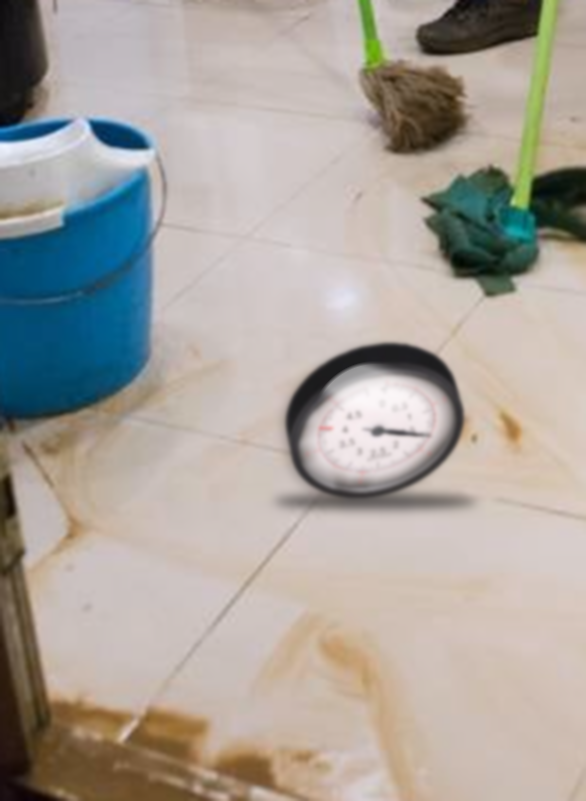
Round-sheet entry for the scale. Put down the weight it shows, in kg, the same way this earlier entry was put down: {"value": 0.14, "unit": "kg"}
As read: {"value": 1.5, "unit": "kg"}
